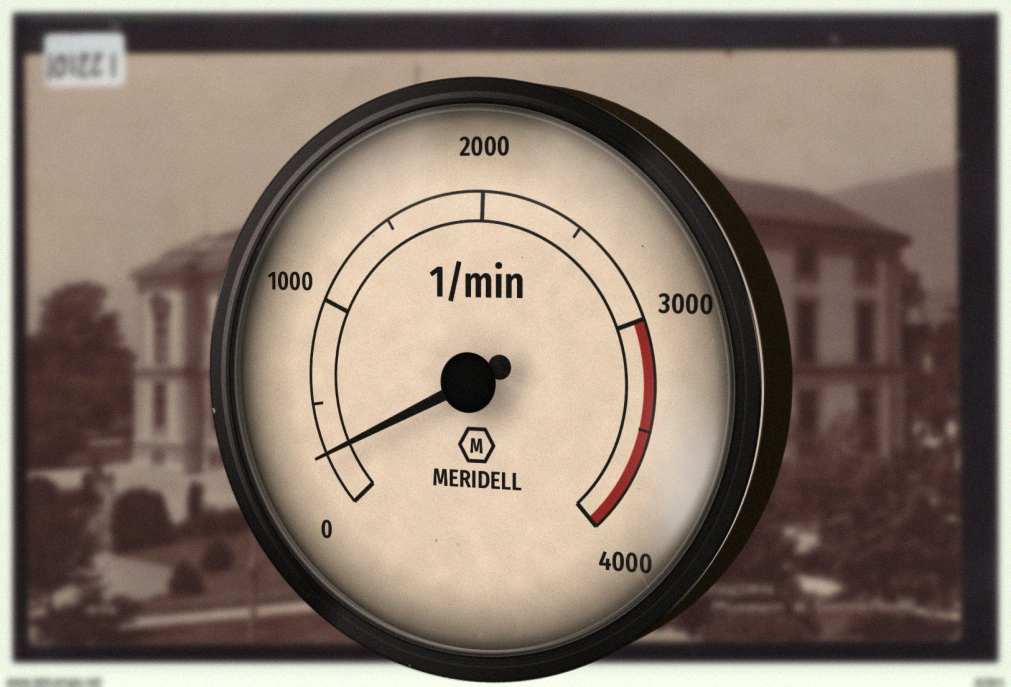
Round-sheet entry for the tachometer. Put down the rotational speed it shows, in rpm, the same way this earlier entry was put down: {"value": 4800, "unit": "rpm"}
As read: {"value": 250, "unit": "rpm"}
